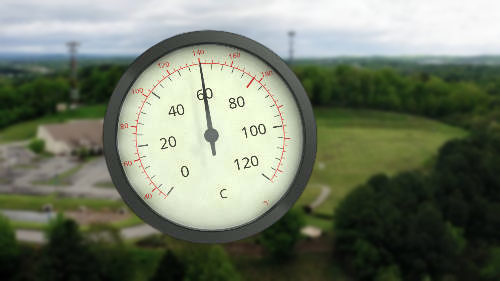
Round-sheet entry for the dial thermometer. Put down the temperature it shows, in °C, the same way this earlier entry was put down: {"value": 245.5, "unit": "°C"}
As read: {"value": 60, "unit": "°C"}
